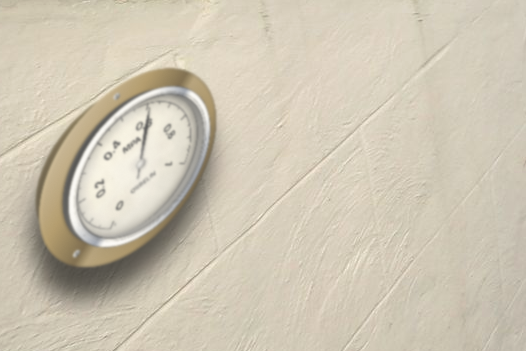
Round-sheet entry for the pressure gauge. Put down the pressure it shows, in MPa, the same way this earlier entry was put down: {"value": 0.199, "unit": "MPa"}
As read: {"value": 0.6, "unit": "MPa"}
